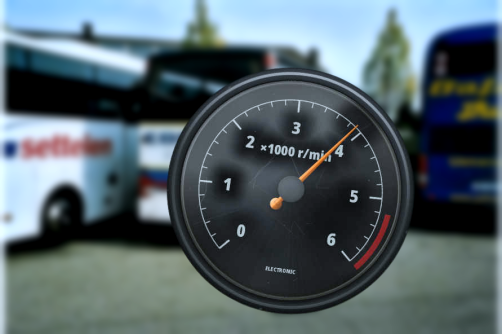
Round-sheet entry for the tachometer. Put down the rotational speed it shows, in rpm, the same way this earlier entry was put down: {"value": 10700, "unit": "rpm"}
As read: {"value": 3900, "unit": "rpm"}
